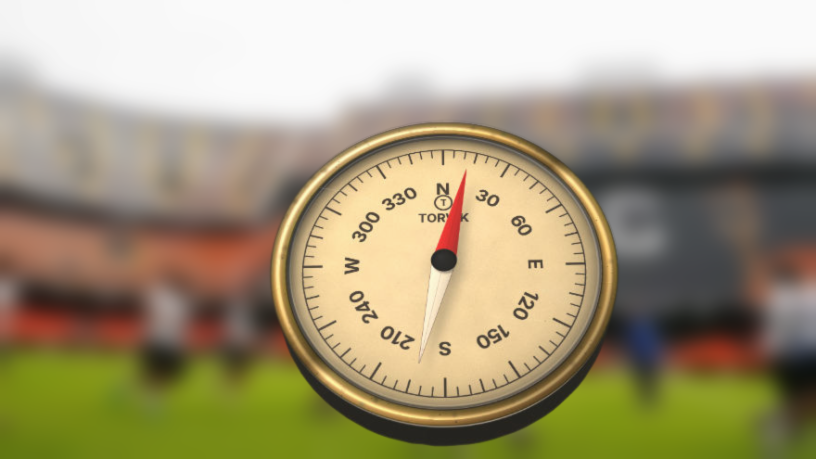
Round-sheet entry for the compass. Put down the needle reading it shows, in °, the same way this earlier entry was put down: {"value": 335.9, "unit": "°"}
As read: {"value": 12.5, "unit": "°"}
